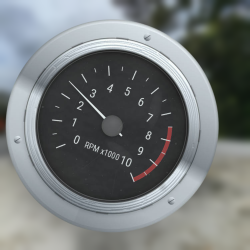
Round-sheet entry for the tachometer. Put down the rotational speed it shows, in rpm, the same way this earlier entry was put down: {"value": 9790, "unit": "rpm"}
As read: {"value": 2500, "unit": "rpm"}
